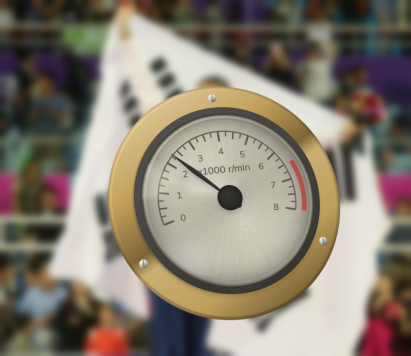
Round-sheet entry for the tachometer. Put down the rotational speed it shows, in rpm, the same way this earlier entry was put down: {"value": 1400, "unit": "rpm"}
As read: {"value": 2250, "unit": "rpm"}
